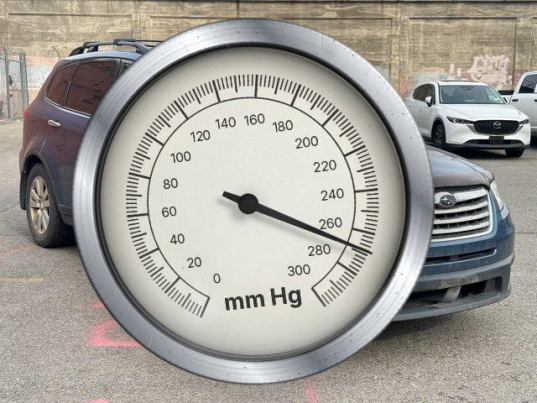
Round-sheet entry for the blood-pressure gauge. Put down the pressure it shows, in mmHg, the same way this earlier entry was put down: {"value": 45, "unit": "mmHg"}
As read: {"value": 268, "unit": "mmHg"}
